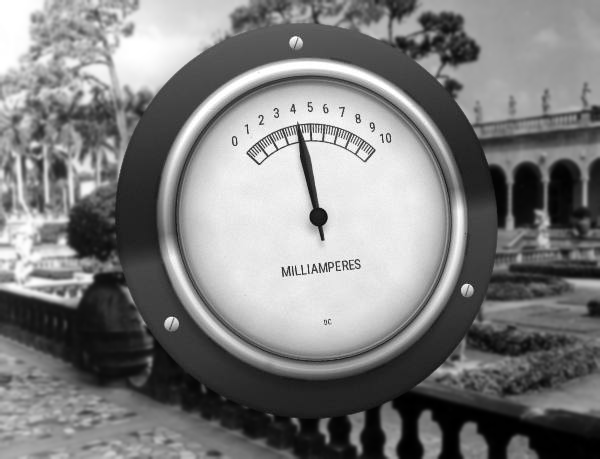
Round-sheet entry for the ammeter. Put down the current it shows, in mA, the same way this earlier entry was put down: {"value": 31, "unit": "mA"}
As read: {"value": 4, "unit": "mA"}
